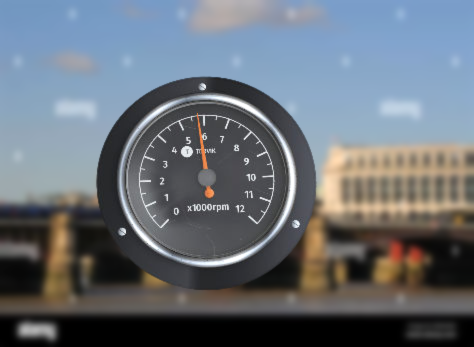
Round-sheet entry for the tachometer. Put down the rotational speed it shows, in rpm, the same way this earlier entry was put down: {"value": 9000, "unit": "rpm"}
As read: {"value": 5750, "unit": "rpm"}
